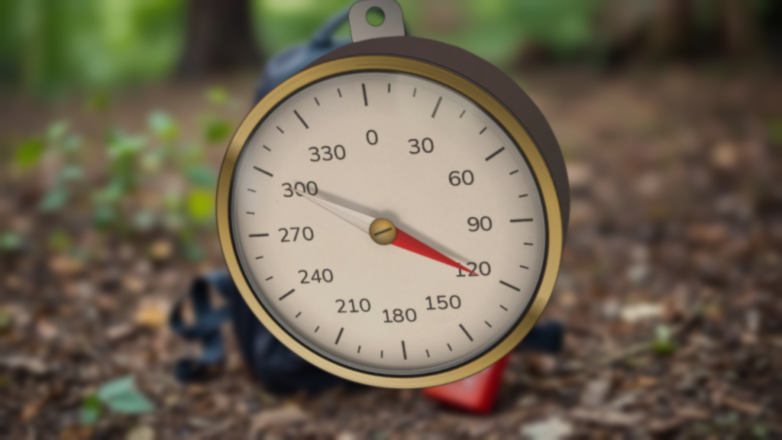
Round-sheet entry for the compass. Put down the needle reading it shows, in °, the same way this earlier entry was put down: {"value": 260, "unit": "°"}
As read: {"value": 120, "unit": "°"}
